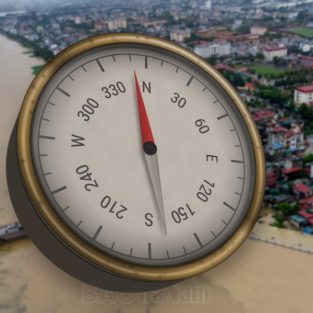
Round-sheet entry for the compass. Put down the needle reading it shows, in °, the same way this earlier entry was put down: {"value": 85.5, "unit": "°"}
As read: {"value": 350, "unit": "°"}
